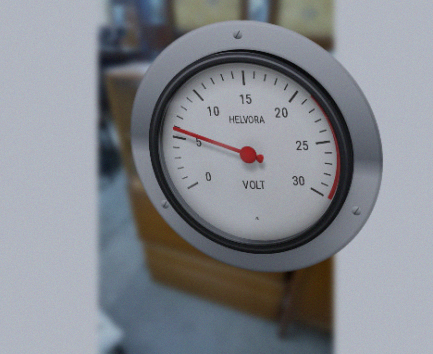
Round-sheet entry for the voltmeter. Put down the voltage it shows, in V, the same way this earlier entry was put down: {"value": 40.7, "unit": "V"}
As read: {"value": 6, "unit": "V"}
